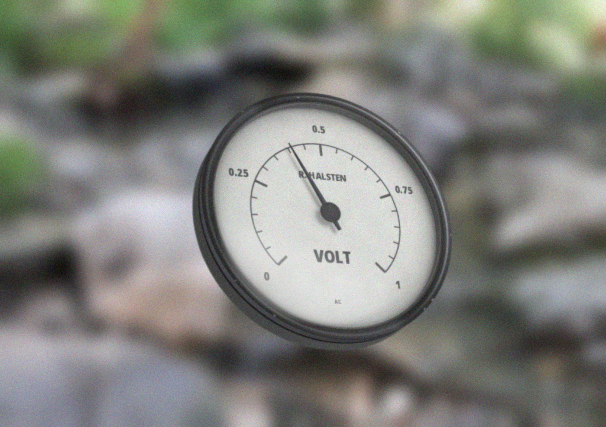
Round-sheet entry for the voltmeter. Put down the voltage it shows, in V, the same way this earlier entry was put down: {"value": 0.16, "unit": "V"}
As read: {"value": 0.4, "unit": "V"}
